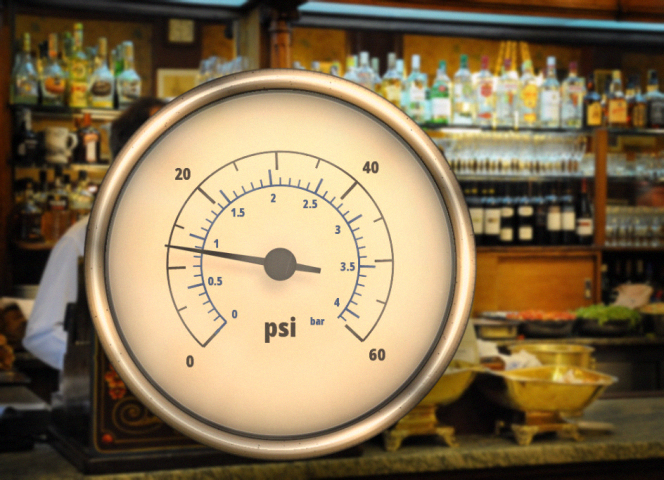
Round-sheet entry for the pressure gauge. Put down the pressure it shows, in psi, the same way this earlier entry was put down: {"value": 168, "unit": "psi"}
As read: {"value": 12.5, "unit": "psi"}
